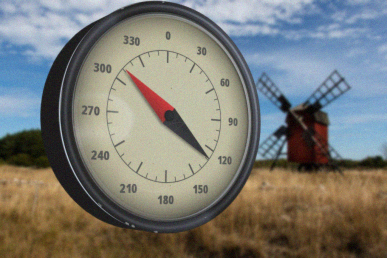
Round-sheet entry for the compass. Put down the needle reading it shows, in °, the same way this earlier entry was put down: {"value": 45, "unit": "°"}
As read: {"value": 310, "unit": "°"}
